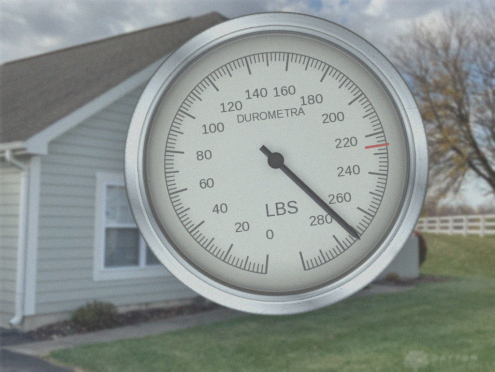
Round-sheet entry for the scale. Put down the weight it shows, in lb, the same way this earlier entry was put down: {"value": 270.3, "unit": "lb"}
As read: {"value": 272, "unit": "lb"}
